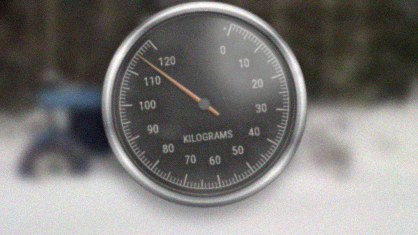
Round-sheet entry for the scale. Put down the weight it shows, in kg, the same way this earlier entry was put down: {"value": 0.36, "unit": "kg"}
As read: {"value": 115, "unit": "kg"}
